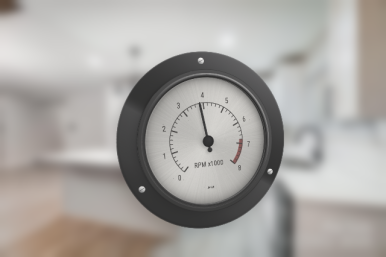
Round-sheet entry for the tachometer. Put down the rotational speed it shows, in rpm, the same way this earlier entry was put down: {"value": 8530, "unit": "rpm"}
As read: {"value": 3800, "unit": "rpm"}
